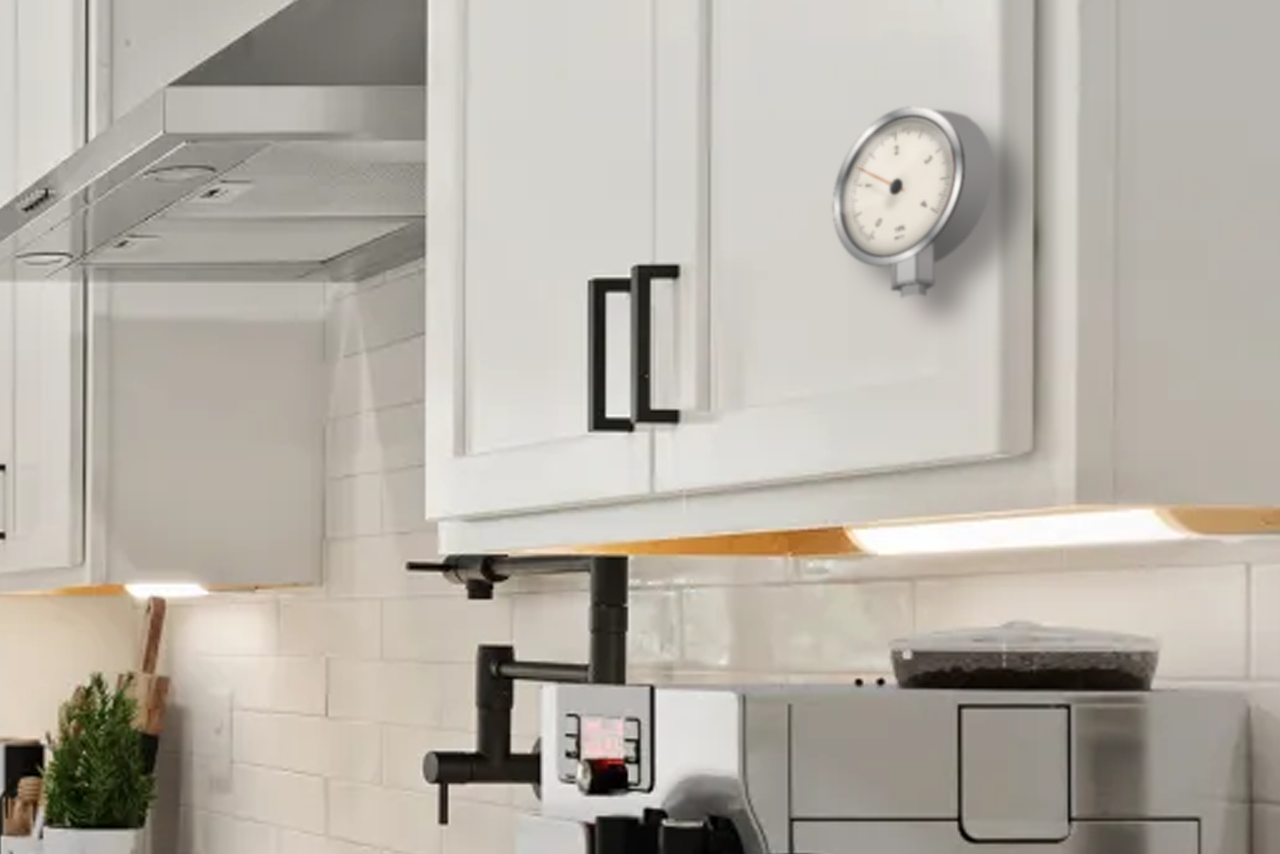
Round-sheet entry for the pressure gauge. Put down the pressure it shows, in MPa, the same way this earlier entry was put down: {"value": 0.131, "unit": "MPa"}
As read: {"value": 1.25, "unit": "MPa"}
